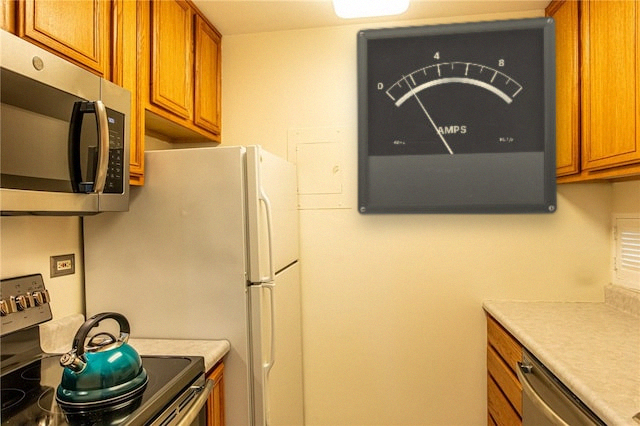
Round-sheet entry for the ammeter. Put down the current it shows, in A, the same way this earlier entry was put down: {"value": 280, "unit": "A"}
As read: {"value": 1.5, "unit": "A"}
